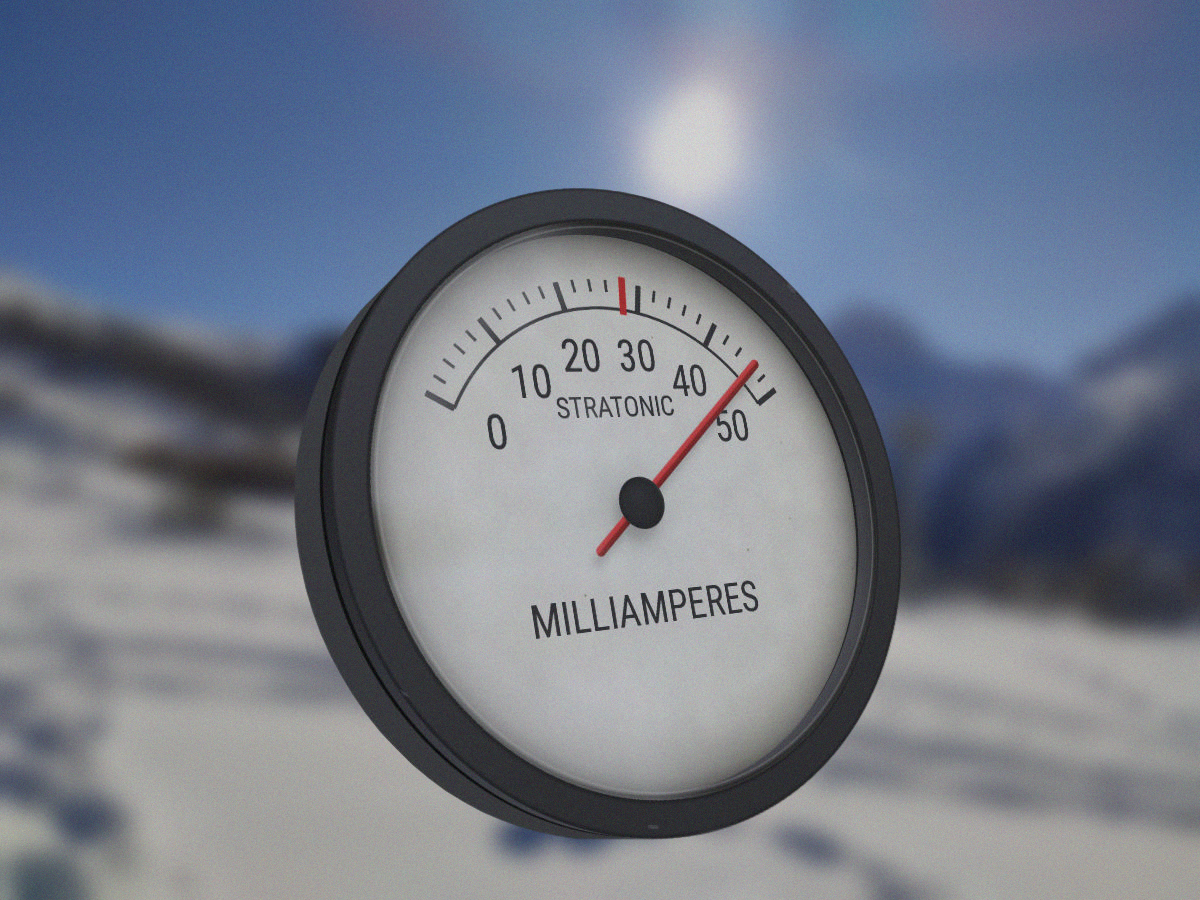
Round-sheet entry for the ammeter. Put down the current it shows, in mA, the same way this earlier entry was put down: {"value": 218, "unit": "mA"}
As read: {"value": 46, "unit": "mA"}
